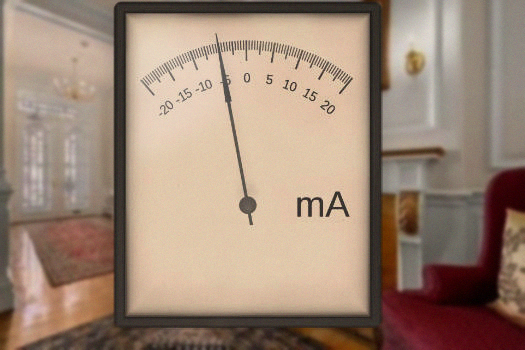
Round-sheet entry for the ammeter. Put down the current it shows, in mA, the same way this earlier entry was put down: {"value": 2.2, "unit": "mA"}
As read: {"value": -5, "unit": "mA"}
